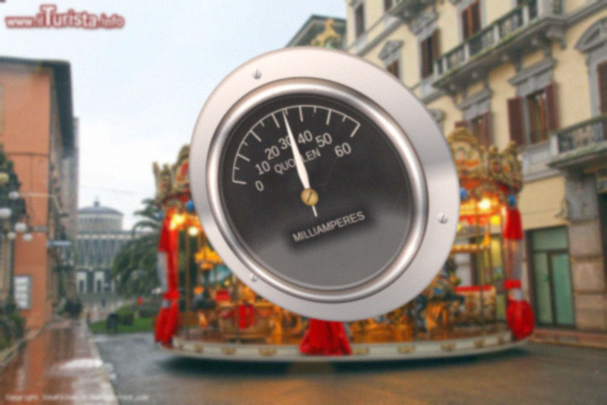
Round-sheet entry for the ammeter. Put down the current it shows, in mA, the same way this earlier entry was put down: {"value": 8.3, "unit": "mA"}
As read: {"value": 35, "unit": "mA"}
